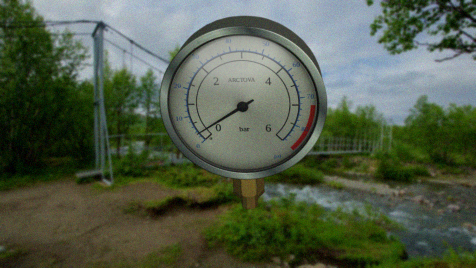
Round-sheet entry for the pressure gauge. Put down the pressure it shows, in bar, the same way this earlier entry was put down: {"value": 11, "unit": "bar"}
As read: {"value": 0.25, "unit": "bar"}
